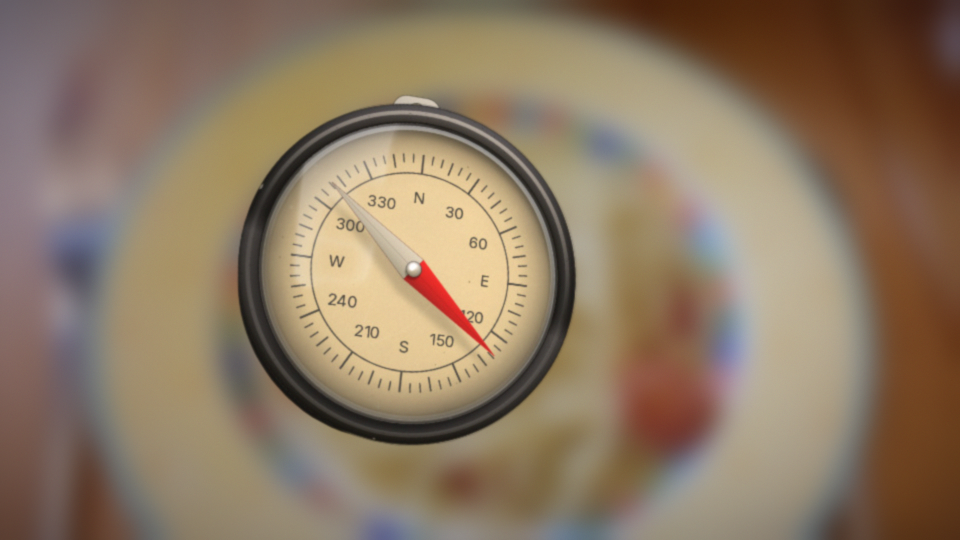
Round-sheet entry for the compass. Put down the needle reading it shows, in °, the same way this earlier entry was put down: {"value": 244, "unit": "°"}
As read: {"value": 130, "unit": "°"}
